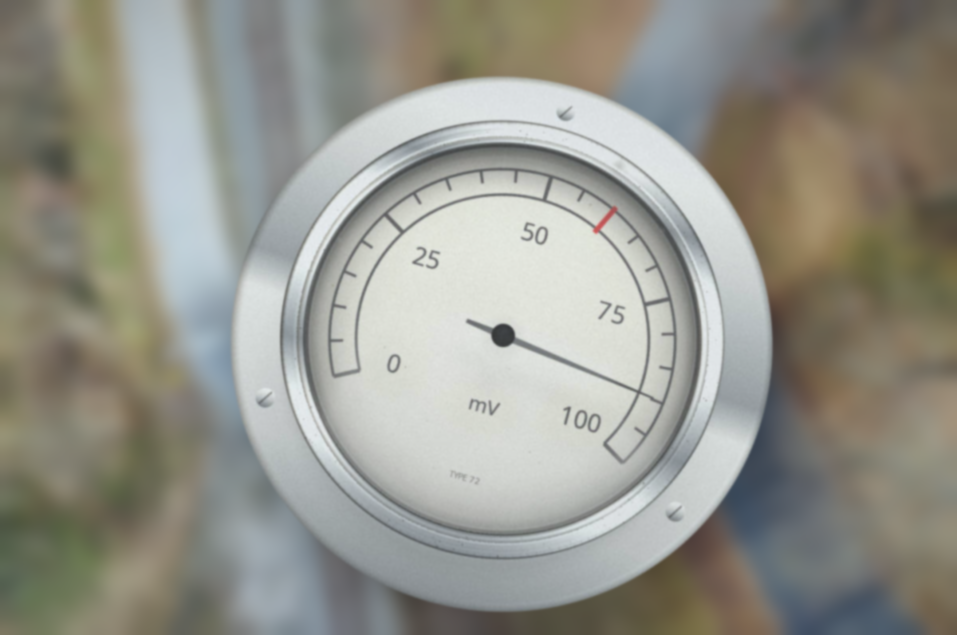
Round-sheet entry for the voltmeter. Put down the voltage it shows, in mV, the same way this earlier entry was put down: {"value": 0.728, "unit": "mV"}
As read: {"value": 90, "unit": "mV"}
